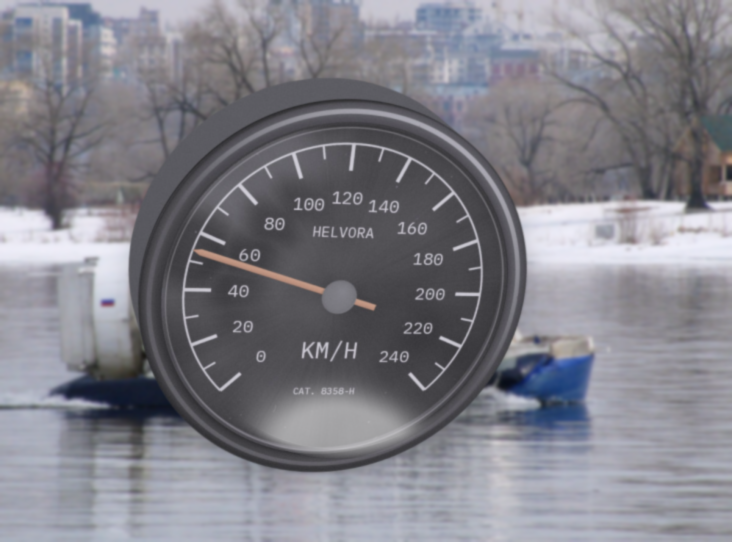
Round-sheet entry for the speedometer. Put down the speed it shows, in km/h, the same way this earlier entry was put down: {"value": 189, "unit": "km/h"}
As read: {"value": 55, "unit": "km/h"}
